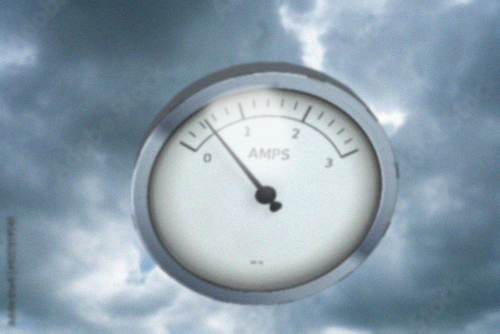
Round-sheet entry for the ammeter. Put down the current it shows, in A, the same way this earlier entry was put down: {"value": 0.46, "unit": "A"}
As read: {"value": 0.5, "unit": "A"}
